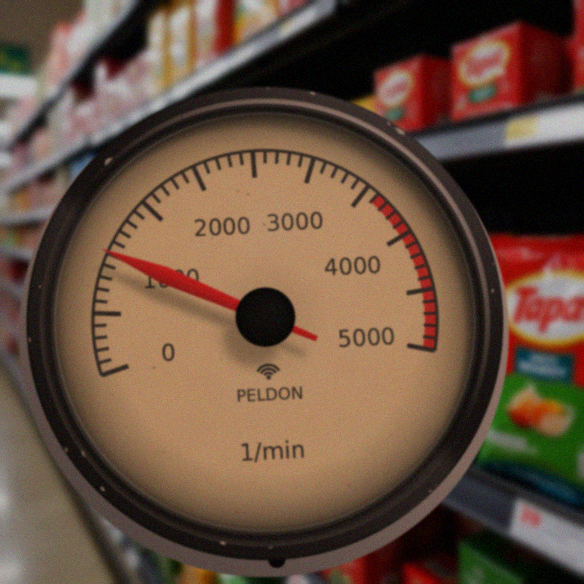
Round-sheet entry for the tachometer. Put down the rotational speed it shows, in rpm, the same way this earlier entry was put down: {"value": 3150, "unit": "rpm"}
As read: {"value": 1000, "unit": "rpm"}
